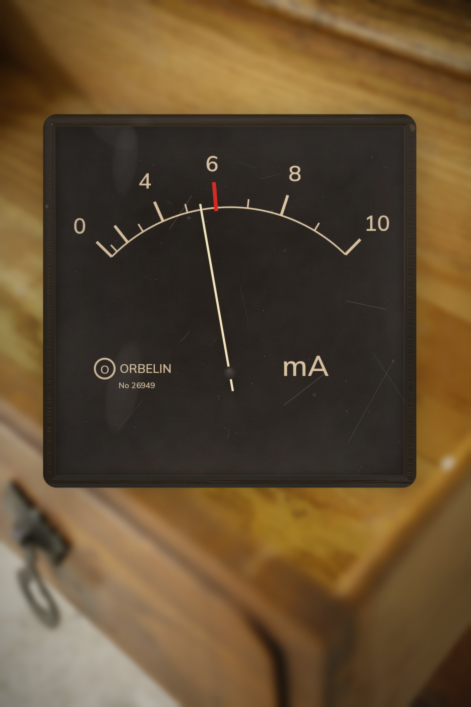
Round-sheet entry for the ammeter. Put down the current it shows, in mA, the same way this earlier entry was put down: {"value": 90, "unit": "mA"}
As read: {"value": 5.5, "unit": "mA"}
